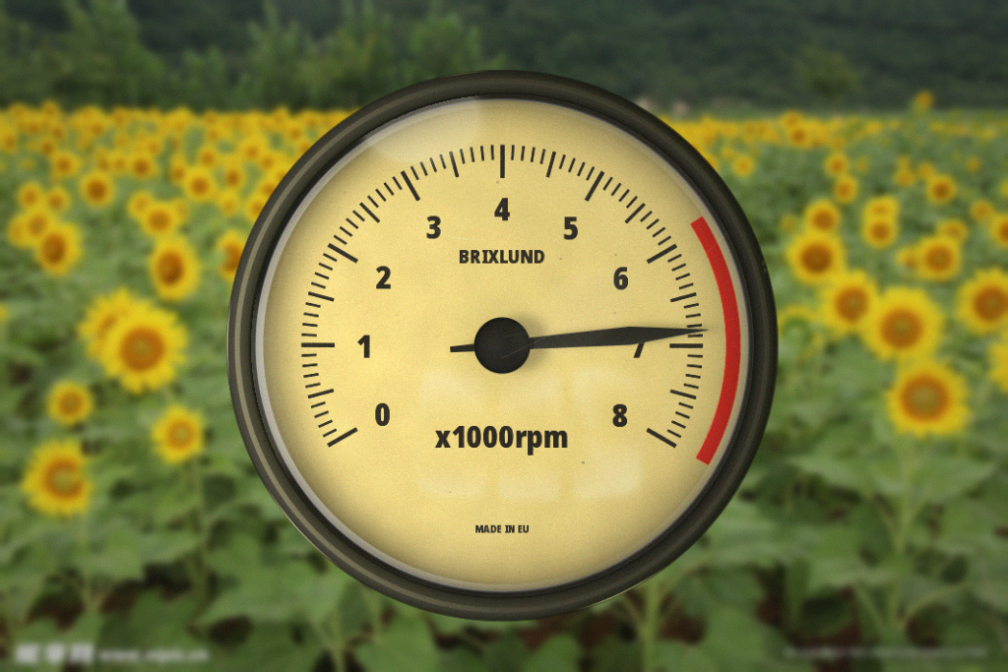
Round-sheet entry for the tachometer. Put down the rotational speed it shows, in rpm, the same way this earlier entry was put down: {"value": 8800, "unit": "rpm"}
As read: {"value": 6850, "unit": "rpm"}
